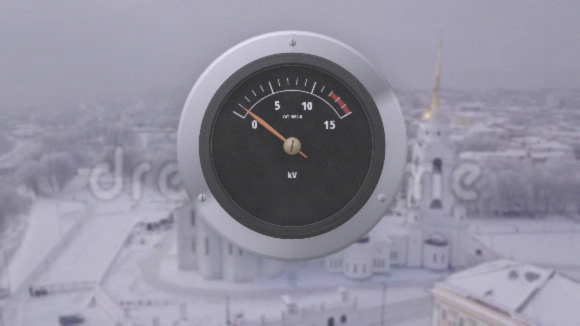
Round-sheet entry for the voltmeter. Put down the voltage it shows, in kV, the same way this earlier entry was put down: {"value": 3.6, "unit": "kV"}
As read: {"value": 1, "unit": "kV"}
